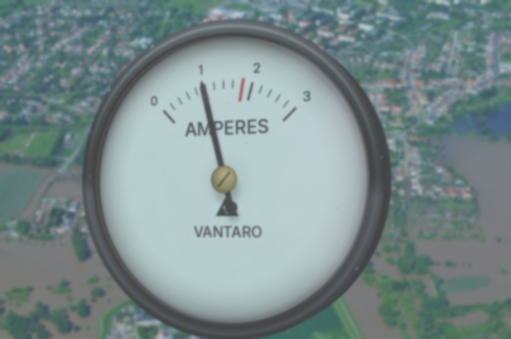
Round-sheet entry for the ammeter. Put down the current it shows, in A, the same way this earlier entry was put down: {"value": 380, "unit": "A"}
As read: {"value": 1, "unit": "A"}
